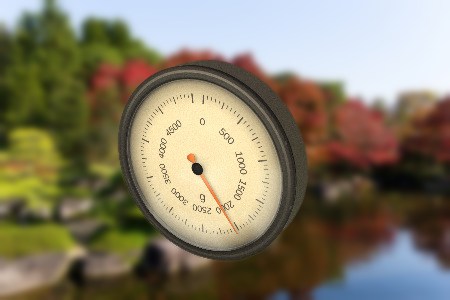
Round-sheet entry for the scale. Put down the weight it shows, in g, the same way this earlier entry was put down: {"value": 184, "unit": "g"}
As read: {"value": 2000, "unit": "g"}
